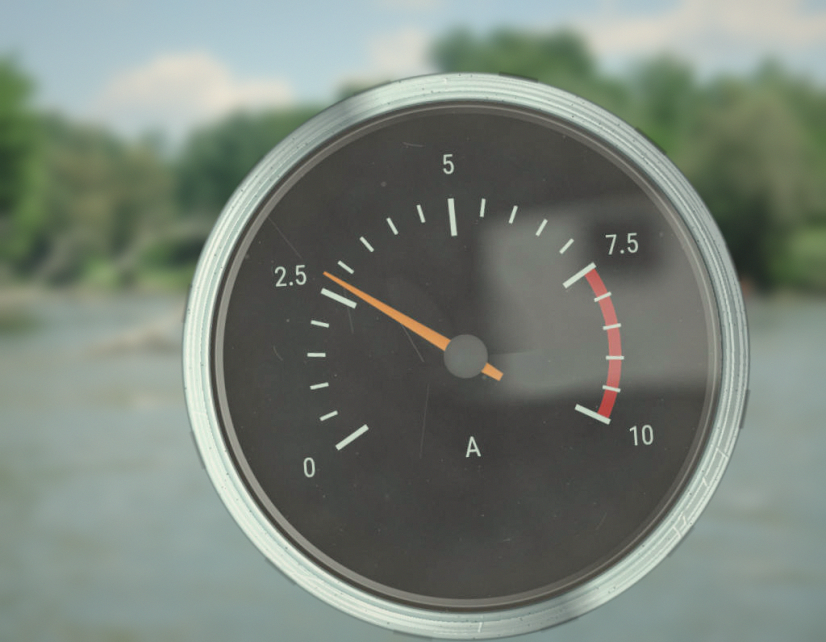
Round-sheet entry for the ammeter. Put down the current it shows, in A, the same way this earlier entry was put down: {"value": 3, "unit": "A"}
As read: {"value": 2.75, "unit": "A"}
